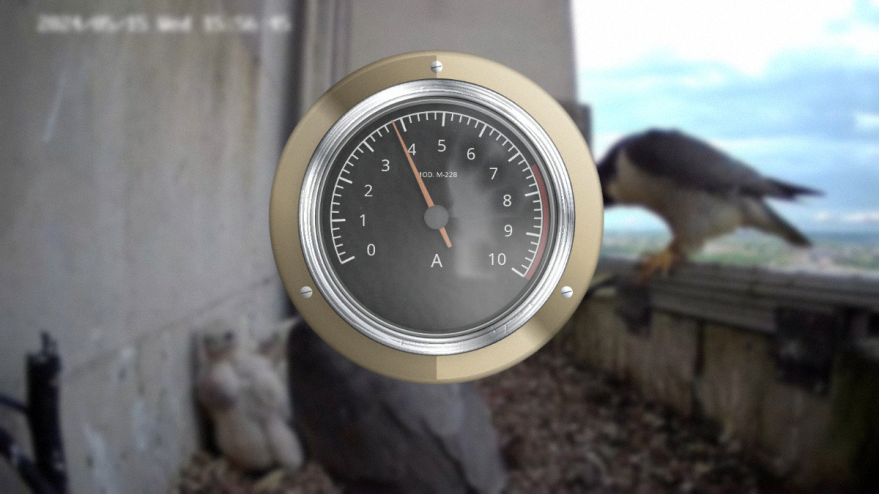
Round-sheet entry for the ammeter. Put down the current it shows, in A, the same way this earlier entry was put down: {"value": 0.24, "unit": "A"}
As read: {"value": 3.8, "unit": "A"}
